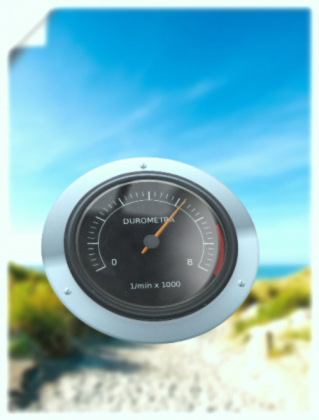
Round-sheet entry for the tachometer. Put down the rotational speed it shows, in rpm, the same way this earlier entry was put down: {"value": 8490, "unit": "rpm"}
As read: {"value": 5200, "unit": "rpm"}
